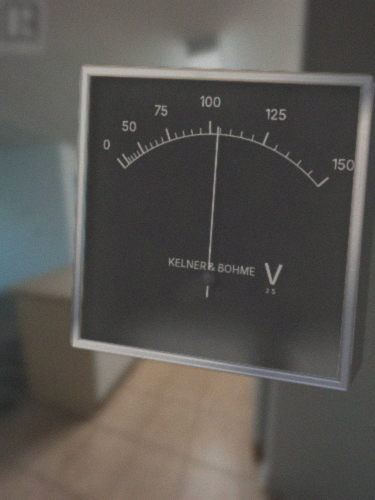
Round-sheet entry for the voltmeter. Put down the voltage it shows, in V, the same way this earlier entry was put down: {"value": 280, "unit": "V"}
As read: {"value": 105, "unit": "V"}
